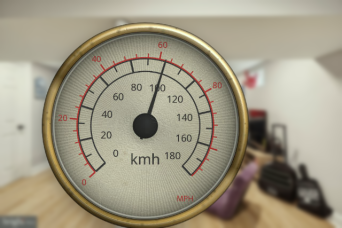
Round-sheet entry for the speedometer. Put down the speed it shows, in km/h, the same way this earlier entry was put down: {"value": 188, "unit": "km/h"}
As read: {"value": 100, "unit": "km/h"}
